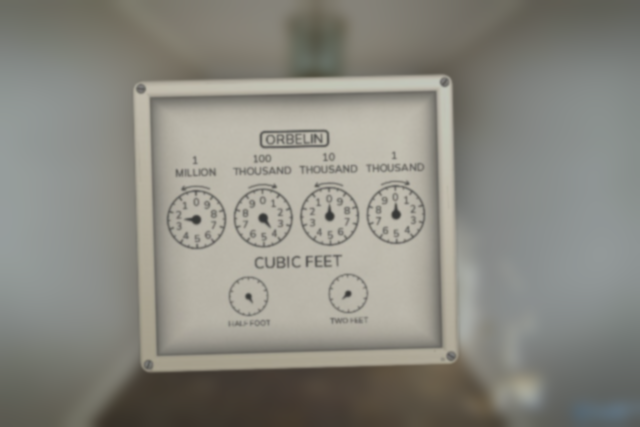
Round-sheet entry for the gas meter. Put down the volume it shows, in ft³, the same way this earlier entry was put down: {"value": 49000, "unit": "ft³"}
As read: {"value": 240000, "unit": "ft³"}
